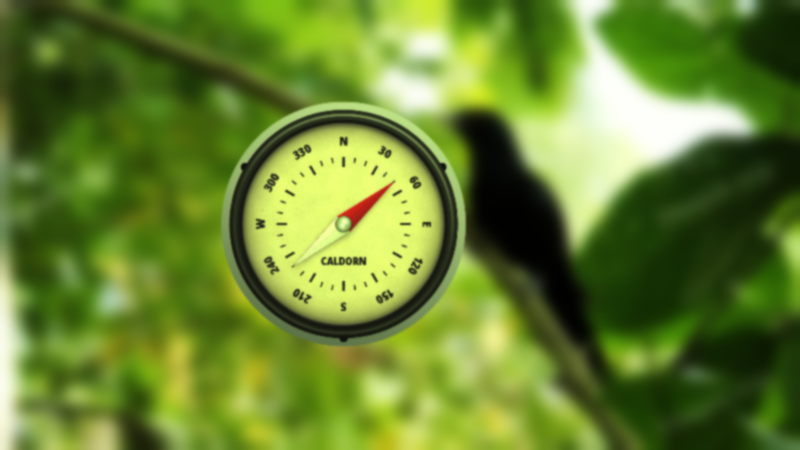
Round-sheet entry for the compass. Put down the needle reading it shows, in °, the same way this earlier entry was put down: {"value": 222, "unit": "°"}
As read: {"value": 50, "unit": "°"}
